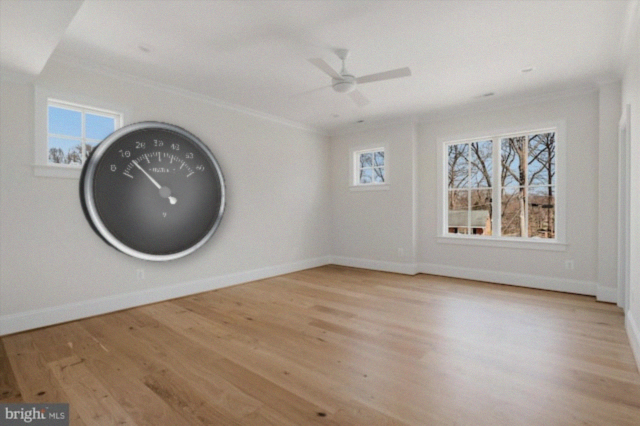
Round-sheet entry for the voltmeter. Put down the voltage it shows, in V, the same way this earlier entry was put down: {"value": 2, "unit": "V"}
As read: {"value": 10, "unit": "V"}
